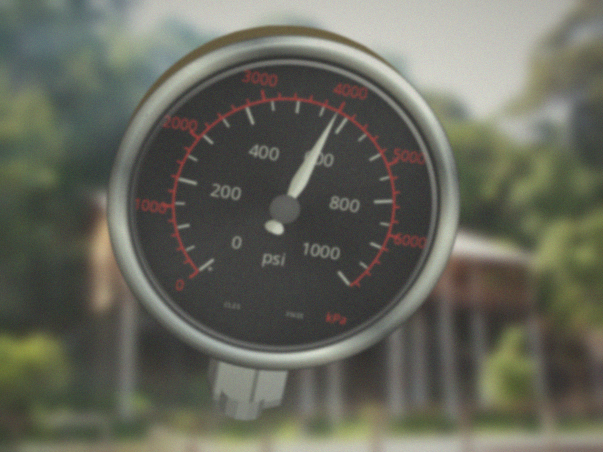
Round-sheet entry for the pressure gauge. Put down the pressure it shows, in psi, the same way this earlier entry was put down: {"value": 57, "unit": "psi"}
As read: {"value": 575, "unit": "psi"}
